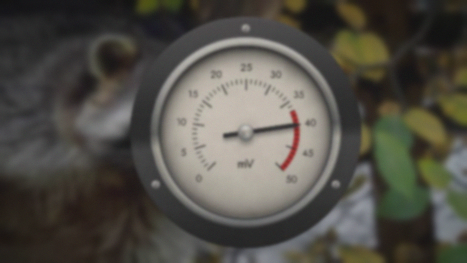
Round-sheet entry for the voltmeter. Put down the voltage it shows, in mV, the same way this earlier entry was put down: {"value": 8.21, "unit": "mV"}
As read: {"value": 40, "unit": "mV"}
